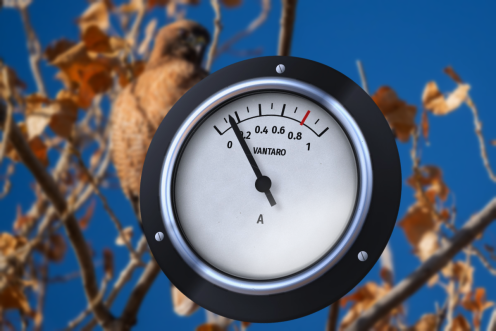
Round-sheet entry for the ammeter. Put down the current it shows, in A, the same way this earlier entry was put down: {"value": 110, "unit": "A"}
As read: {"value": 0.15, "unit": "A"}
